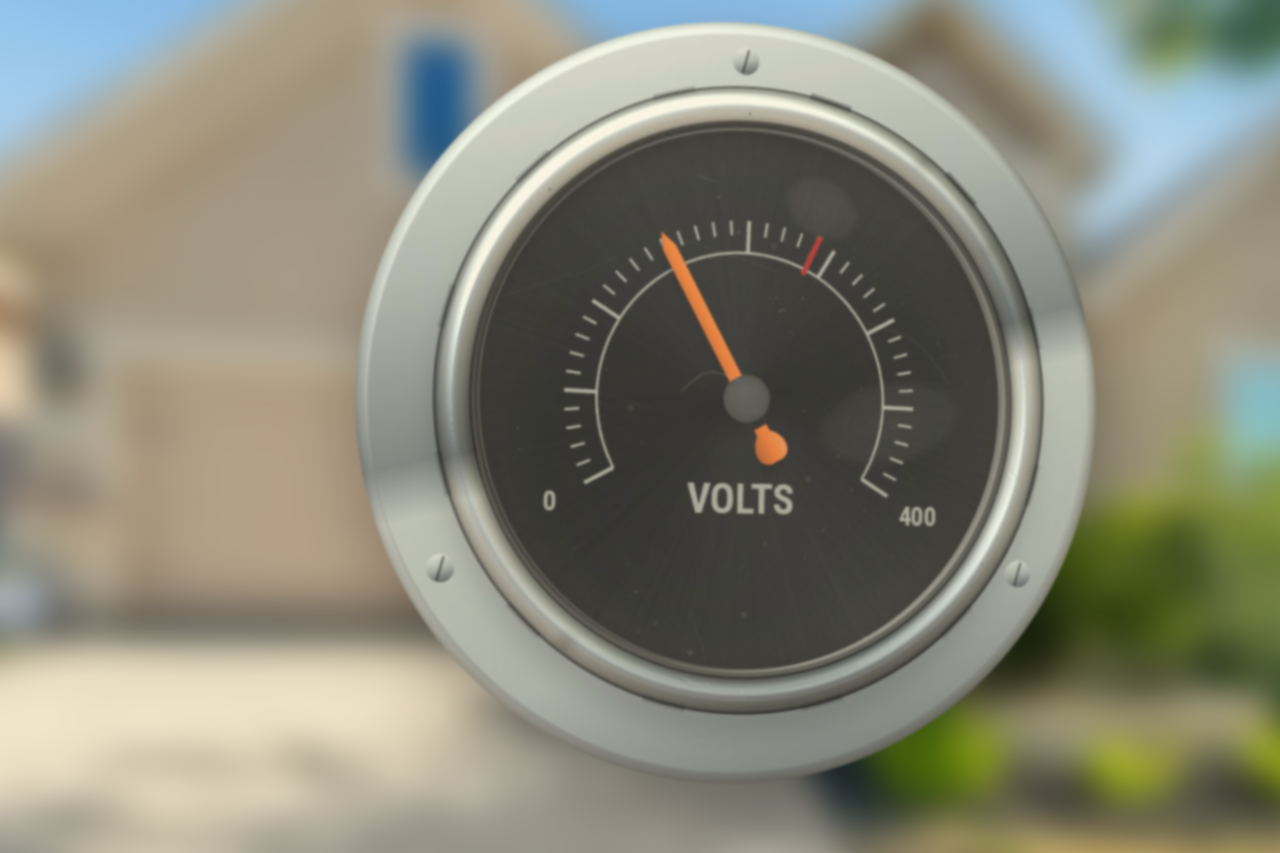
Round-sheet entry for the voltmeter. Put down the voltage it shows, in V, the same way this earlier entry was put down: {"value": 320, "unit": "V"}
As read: {"value": 150, "unit": "V"}
